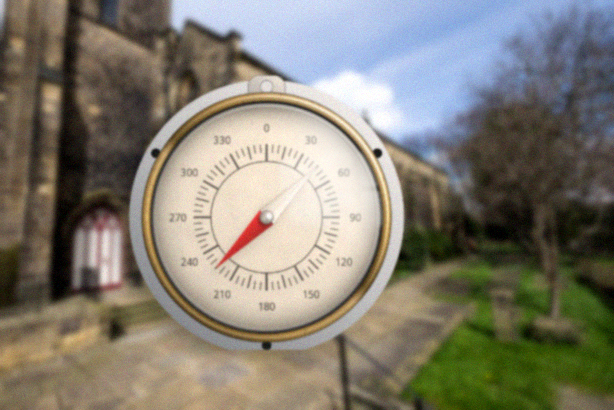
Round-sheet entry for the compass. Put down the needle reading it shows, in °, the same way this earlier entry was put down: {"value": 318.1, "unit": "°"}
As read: {"value": 225, "unit": "°"}
